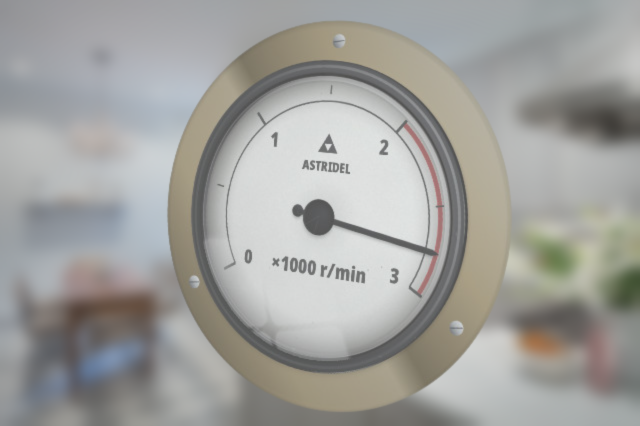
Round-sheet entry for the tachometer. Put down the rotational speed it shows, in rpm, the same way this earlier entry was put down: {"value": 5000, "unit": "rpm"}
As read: {"value": 2750, "unit": "rpm"}
